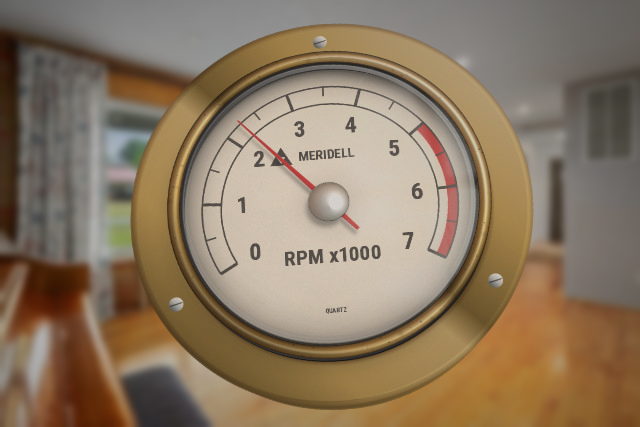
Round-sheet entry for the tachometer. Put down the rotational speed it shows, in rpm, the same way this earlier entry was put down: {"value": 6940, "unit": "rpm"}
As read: {"value": 2250, "unit": "rpm"}
